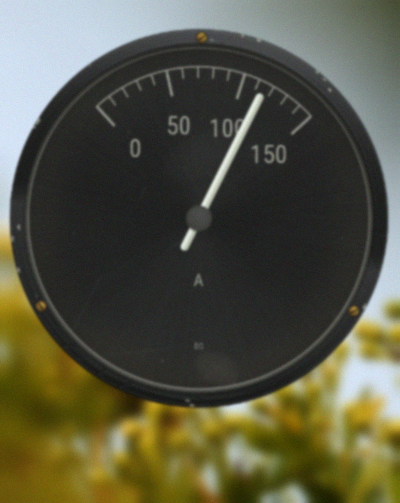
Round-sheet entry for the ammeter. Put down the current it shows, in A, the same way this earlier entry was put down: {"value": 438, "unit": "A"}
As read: {"value": 115, "unit": "A"}
